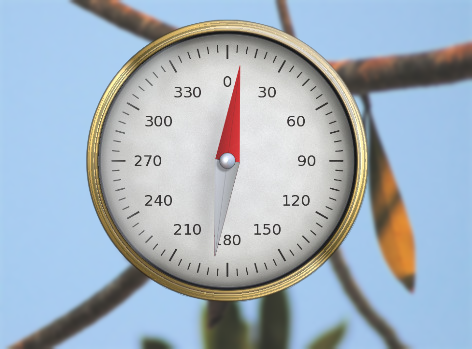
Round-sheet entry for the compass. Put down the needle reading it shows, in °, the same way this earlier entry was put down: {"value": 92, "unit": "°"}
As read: {"value": 7.5, "unit": "°"}
